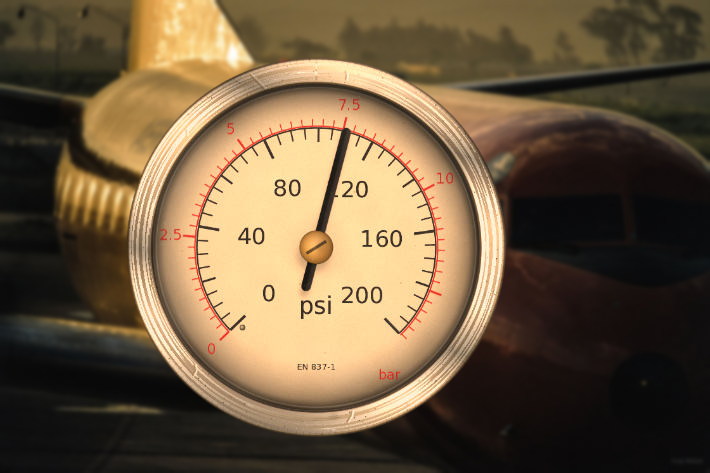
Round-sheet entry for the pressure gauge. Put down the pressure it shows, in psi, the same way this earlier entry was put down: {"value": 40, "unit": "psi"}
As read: {"value": 110, "unit": "psi"}
